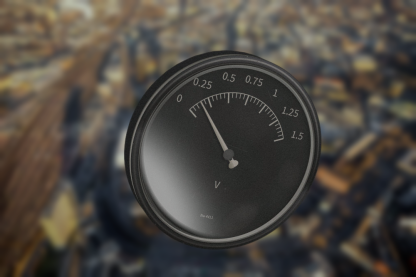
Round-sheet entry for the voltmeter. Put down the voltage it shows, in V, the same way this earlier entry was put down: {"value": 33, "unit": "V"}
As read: {"value": 0.15, "unit": "V"}
